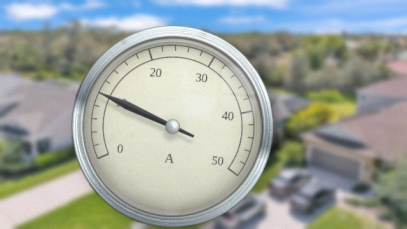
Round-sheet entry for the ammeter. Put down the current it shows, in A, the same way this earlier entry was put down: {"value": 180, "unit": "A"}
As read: {"value": 10, "unit": "A"}
